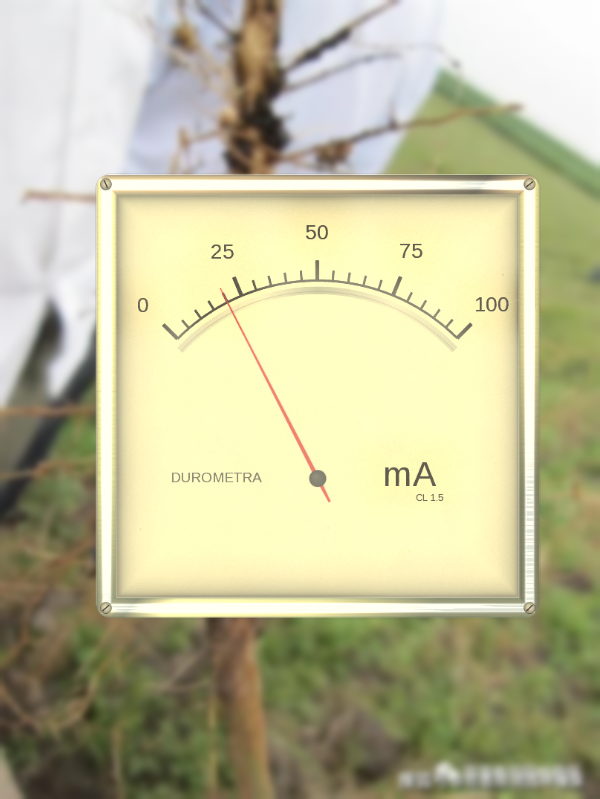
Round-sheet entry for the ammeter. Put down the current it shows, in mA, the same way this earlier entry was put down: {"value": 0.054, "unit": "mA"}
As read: {"value": 20, "unit": "mA"}
